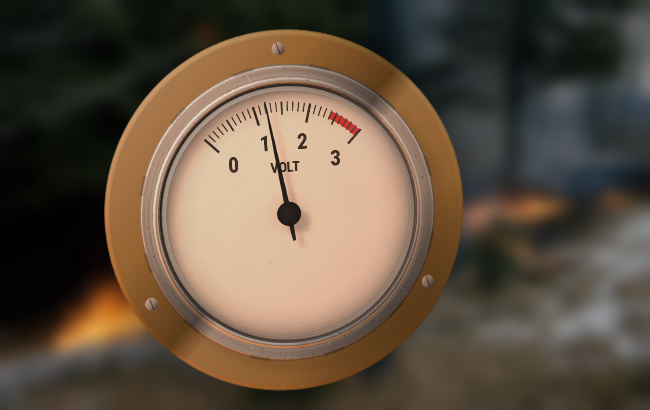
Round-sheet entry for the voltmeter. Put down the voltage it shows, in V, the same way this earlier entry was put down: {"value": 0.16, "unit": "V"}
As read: {"value": 1.2, "unit": "V"}
